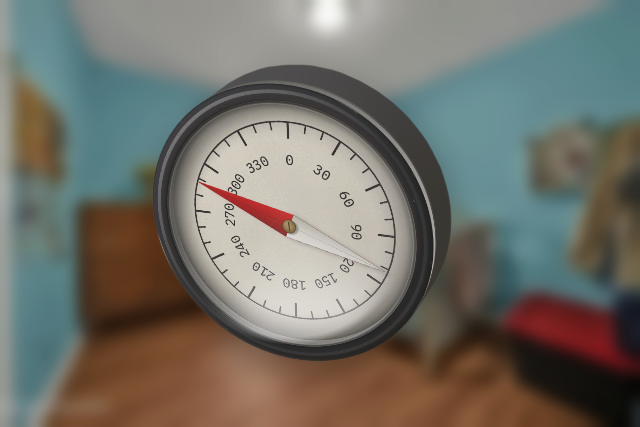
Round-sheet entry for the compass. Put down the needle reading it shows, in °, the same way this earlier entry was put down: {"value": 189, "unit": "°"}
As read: {"value": 290, "unit": "°"}
